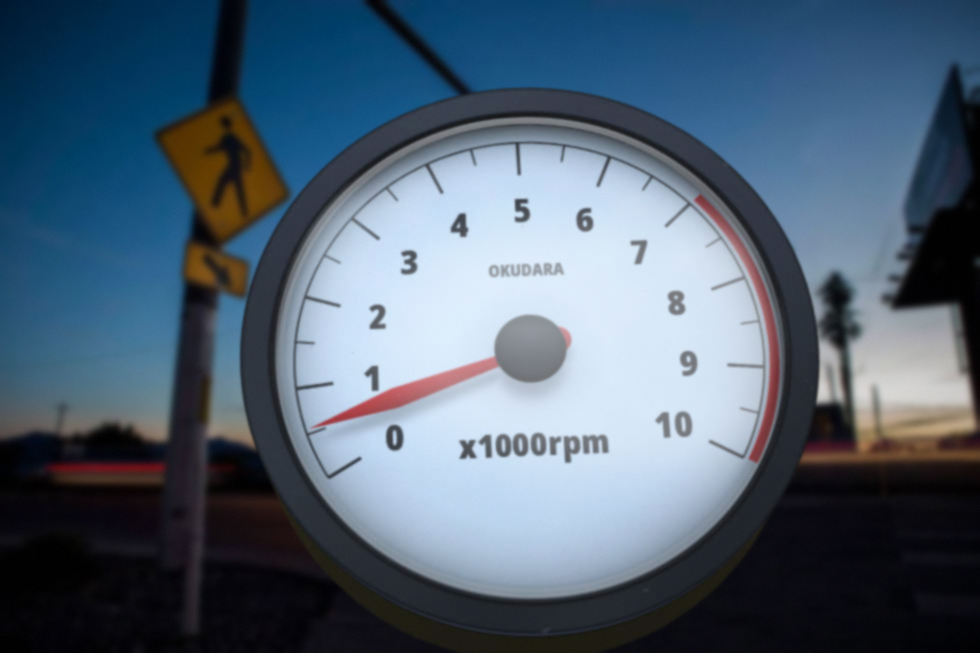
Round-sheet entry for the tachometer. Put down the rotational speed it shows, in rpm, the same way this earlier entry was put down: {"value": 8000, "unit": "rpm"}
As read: {"value": 500, "unit": "rpm"}
